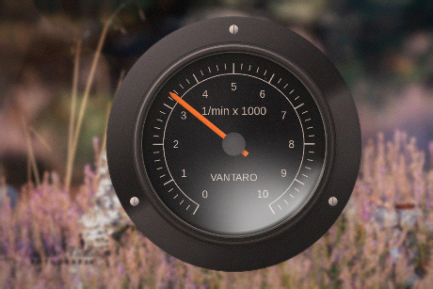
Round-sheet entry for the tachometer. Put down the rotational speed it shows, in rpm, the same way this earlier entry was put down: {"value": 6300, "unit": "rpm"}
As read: {"value": 3300, "unit": "rpm"}
